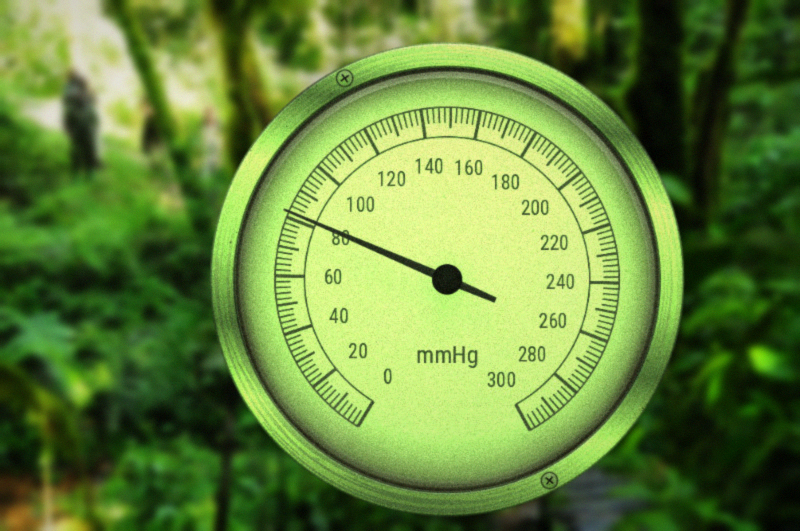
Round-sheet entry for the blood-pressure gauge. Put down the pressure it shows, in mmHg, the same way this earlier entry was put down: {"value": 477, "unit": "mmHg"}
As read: {"value": 82, "unit": "mmHg"}
